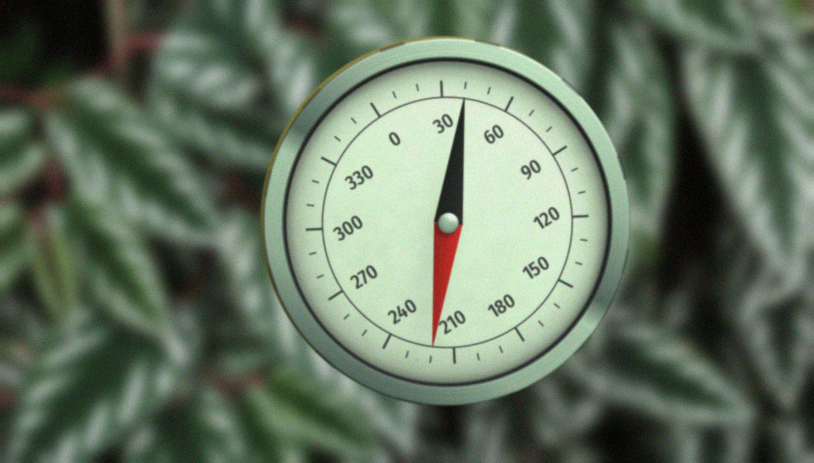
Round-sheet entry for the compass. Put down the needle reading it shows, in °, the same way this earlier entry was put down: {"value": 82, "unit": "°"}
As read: {"value": 220, "unit": "°"}
